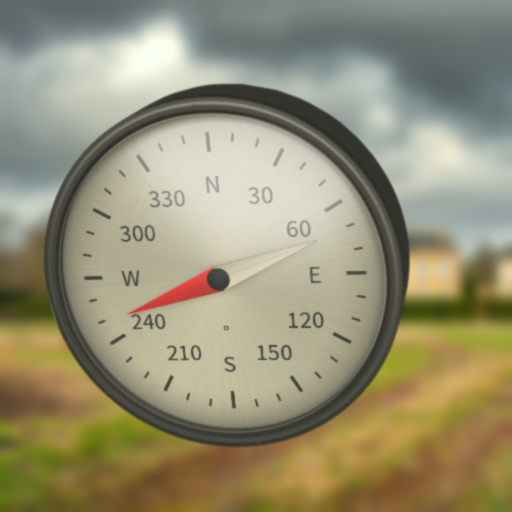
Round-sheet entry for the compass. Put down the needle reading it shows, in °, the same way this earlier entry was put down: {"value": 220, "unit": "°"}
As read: {"value": 250, "unit": "°"}
